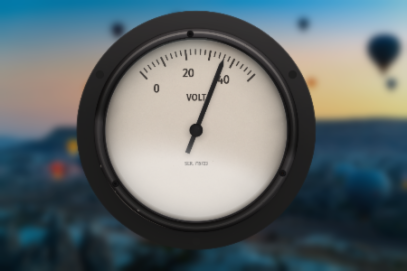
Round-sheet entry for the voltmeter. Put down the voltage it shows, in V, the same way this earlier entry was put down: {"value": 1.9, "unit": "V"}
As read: {"value": 36, "unit": "V"}
